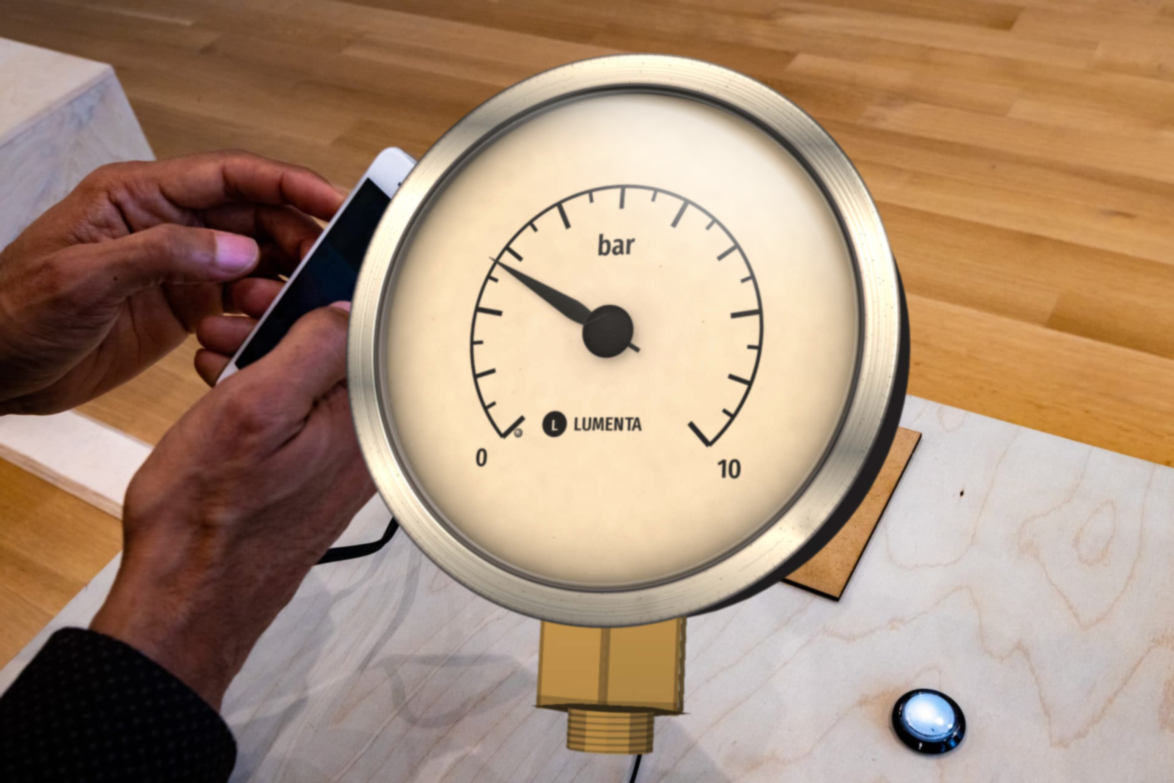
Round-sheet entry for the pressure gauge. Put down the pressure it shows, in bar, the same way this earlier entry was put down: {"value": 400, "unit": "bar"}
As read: {"value": 2.75, "unit": "bar"}
